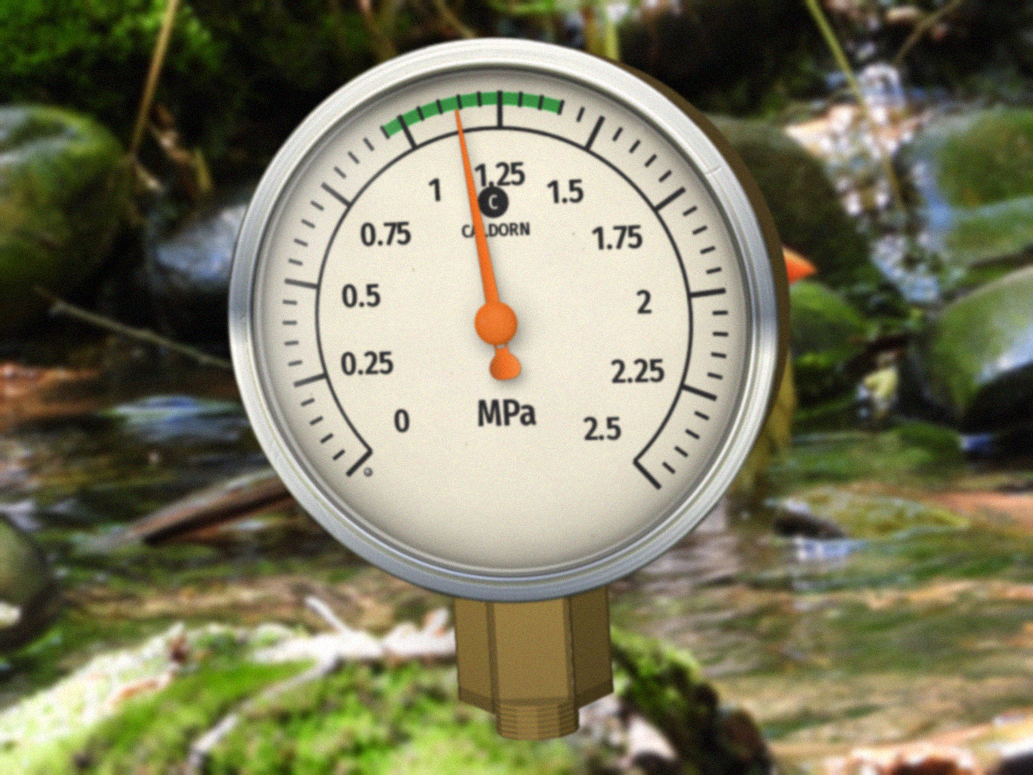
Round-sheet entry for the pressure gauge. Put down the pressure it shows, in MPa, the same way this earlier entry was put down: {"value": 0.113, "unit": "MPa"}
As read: {"value": 1.15, "unit": "MPa"}
